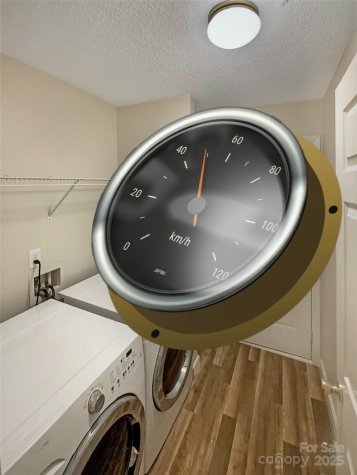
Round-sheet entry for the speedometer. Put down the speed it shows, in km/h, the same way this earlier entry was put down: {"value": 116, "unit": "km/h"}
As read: {"value": 50, "unit": "km/h"}
